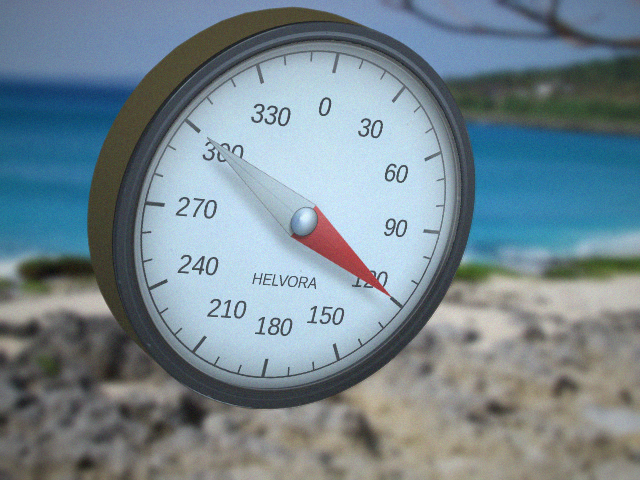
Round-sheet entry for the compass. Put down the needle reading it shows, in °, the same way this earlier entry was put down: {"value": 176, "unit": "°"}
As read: {"value": 120, "unit": "°"}
